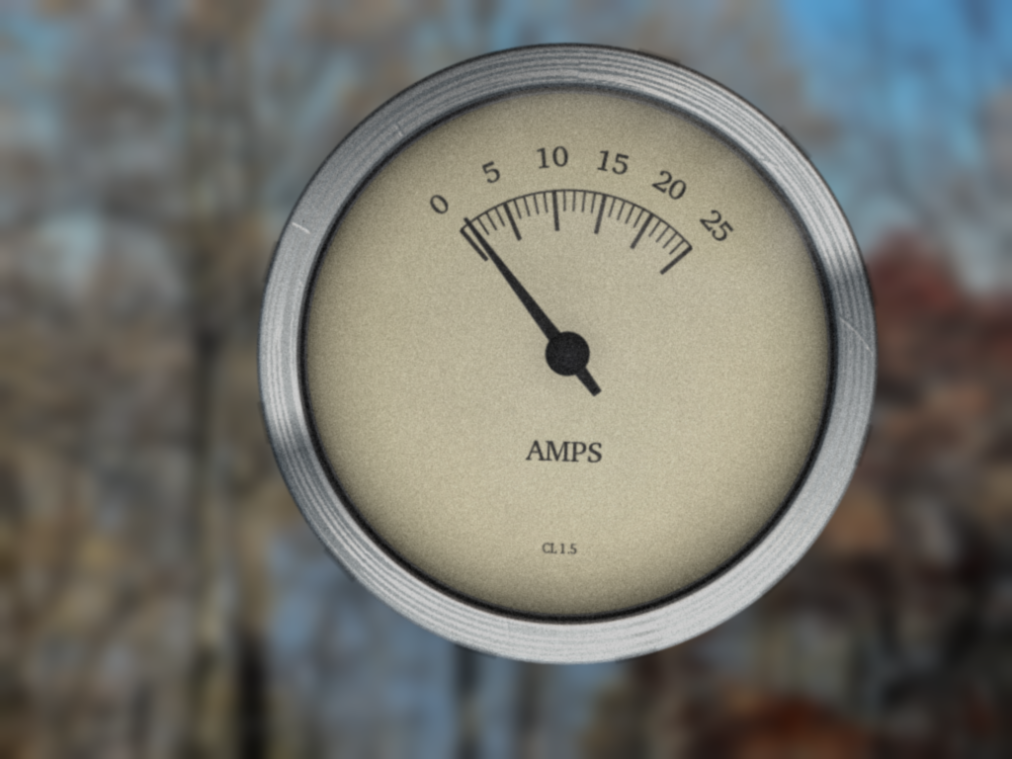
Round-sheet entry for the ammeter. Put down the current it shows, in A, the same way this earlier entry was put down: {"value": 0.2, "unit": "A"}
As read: {"value": 1, "unit": "A"}
